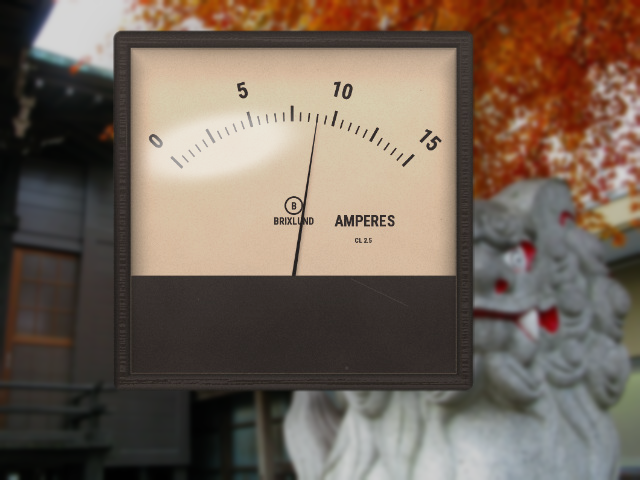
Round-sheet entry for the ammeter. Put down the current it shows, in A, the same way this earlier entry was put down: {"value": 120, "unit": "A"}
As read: {"value": 9, "unit": "A"}
